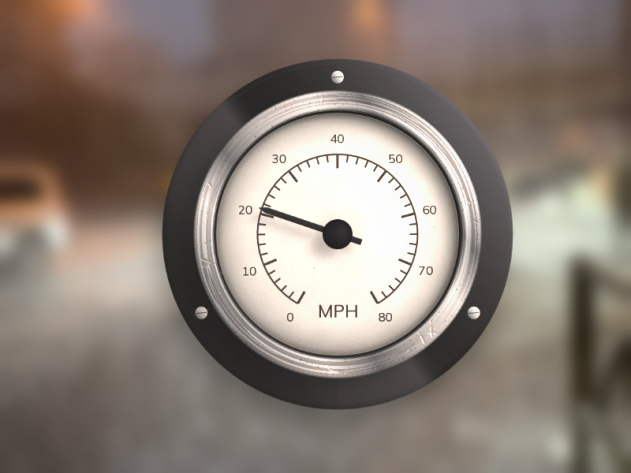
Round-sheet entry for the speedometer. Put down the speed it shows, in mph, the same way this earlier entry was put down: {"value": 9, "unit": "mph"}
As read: {"value": 21, "unit": "mph"}
